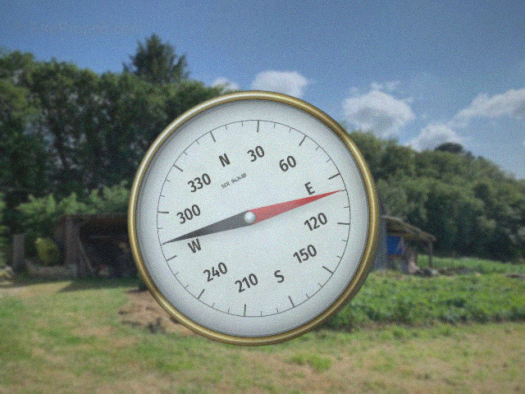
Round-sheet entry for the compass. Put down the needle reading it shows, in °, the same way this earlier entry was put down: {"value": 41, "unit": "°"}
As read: {"value": 100, "unit": "°"}
